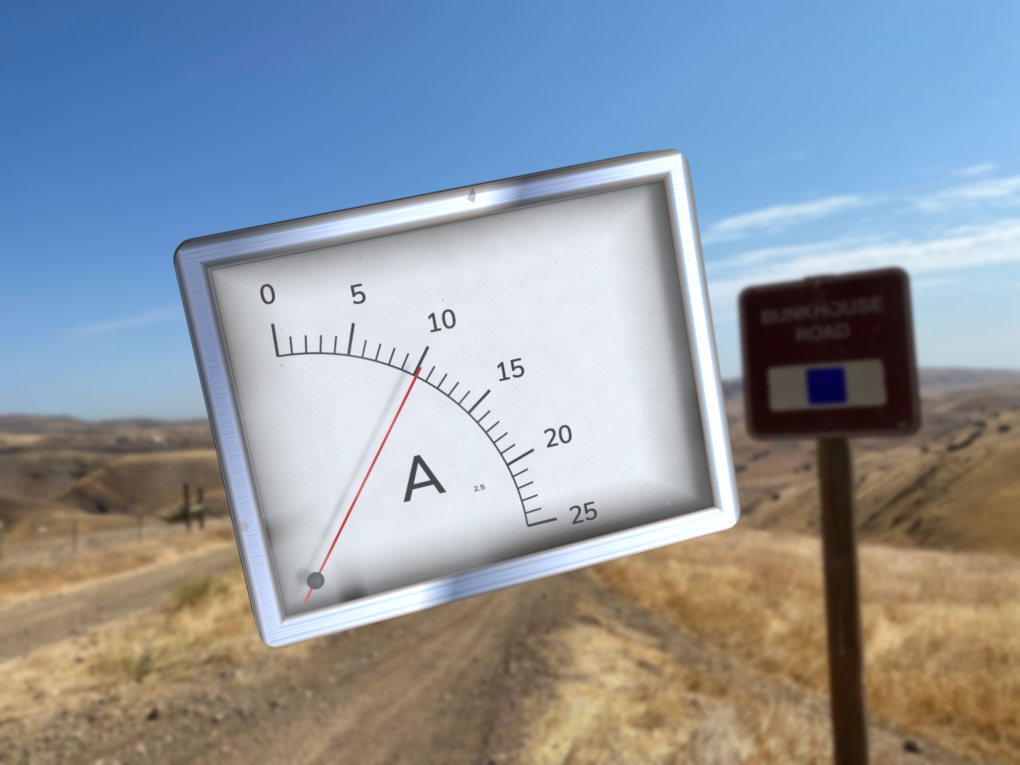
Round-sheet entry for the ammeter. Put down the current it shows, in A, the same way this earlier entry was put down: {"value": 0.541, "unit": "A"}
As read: {"value": 10, "unit": "A"}
